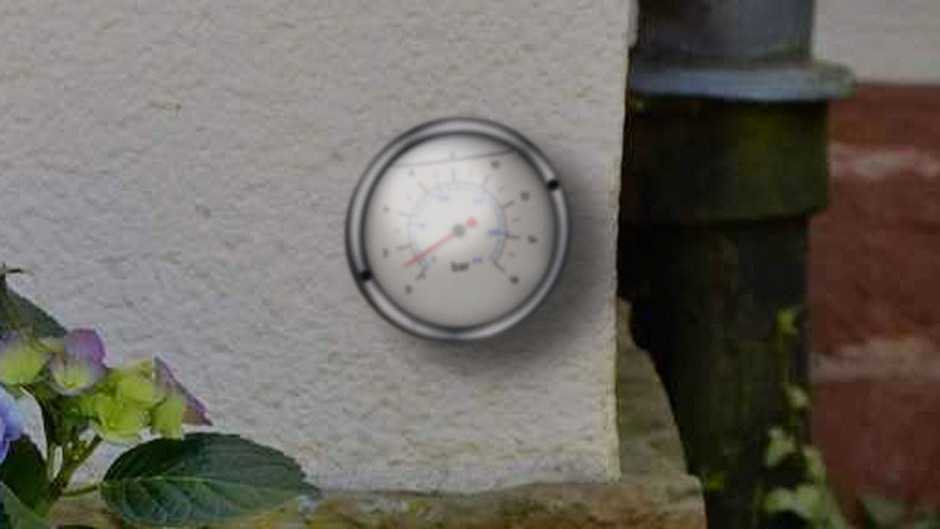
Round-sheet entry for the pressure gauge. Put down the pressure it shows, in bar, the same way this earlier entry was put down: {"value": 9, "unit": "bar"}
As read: {"value": 1, "unit": "bar"}
